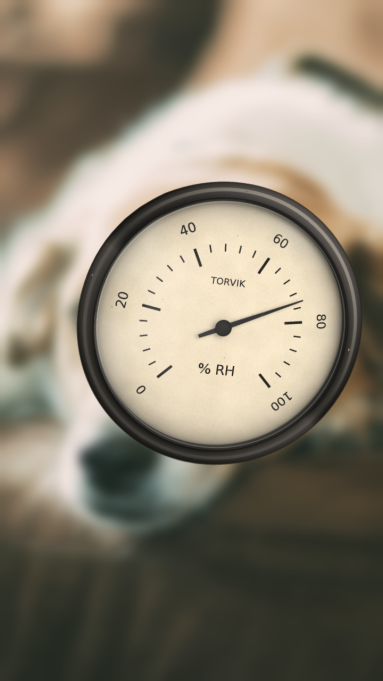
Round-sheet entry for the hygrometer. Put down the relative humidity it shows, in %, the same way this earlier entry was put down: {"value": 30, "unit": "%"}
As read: {"value": 74, "unit": "%"}
